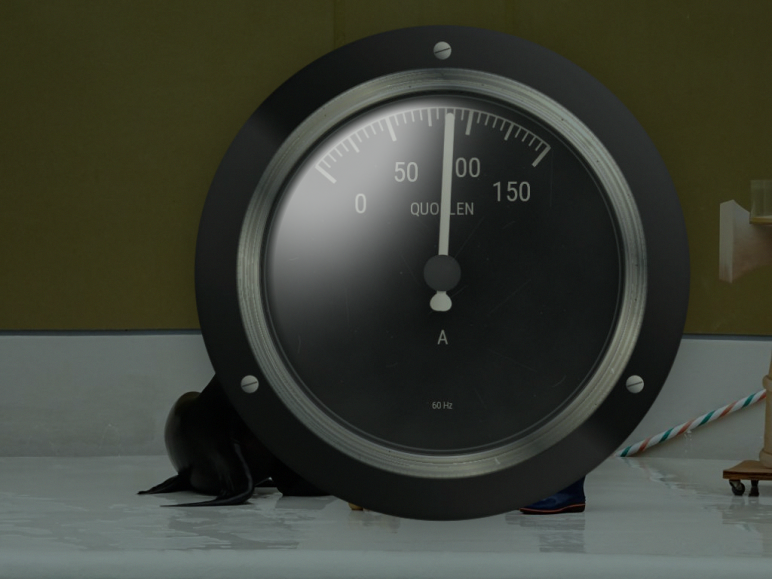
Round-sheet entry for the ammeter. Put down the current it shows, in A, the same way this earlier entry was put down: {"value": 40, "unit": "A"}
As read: {"value": 87.5, "unit": "A"}
